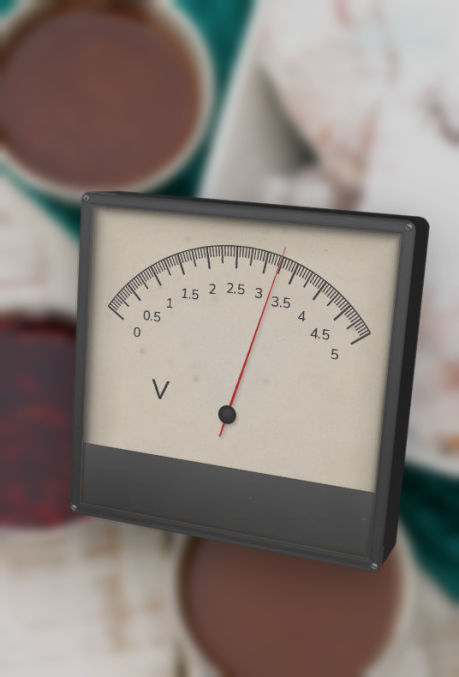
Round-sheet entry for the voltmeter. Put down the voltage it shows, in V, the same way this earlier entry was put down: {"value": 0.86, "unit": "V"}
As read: {"value": 3.25, "unit": "V"}
